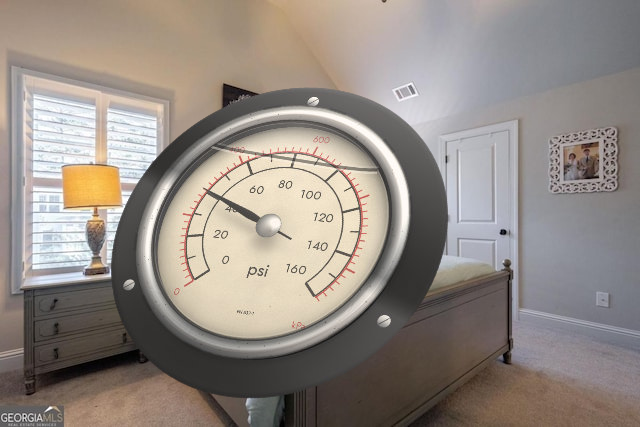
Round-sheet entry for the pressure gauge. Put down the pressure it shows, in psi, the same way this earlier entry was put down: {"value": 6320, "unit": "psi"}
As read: {"value": 40, "unit": "psi"}
